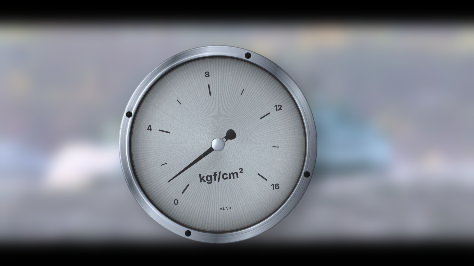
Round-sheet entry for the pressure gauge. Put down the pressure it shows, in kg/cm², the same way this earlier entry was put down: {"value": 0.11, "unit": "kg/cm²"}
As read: {"value": 1, "unit": "kg/cm²"}
